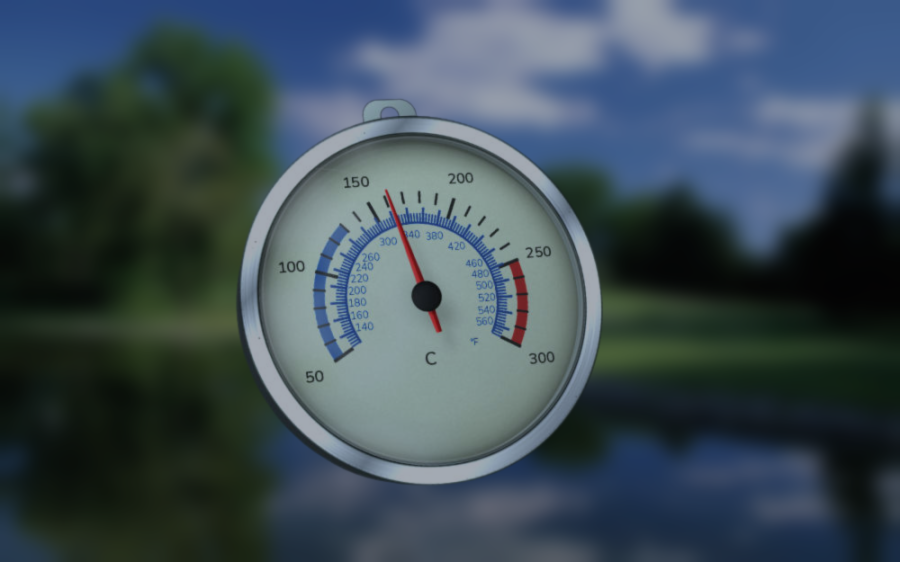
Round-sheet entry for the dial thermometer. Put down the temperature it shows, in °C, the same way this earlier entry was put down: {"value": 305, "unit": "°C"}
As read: {"value": 160, "unit": "°C"}
